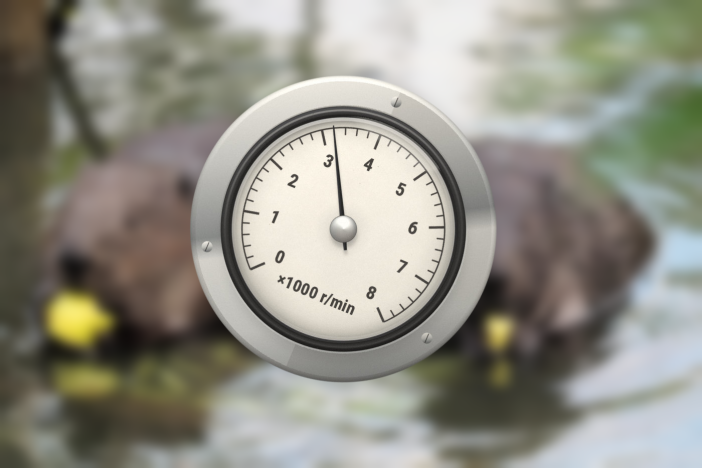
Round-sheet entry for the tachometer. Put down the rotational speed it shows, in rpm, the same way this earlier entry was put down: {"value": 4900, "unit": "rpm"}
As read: {"value": 3200, "unit": "rpm"}
